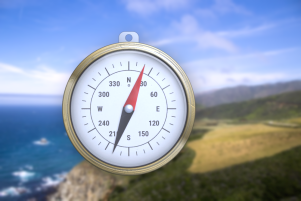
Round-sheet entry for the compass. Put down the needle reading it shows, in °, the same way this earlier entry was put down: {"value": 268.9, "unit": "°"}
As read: {"value": 20, "unit": "°"}
